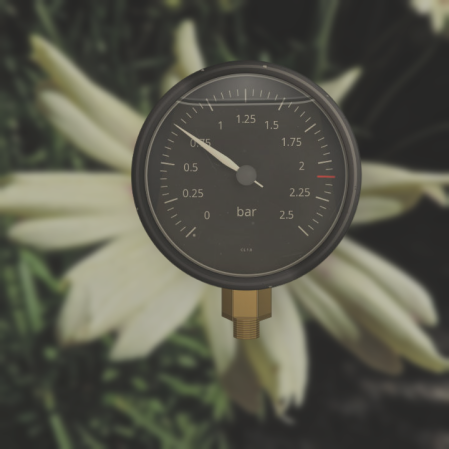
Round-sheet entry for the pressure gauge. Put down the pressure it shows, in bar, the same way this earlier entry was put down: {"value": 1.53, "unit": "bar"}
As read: {"value": 0.75, "unit": "bar"}
